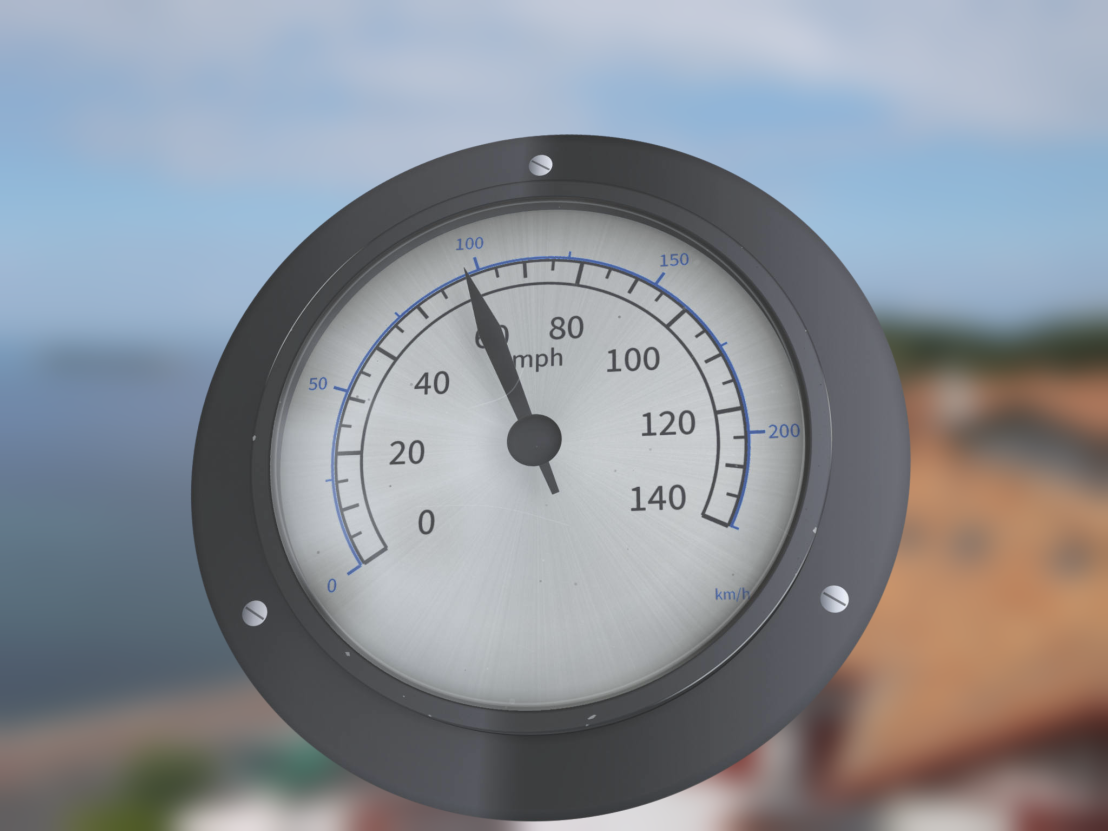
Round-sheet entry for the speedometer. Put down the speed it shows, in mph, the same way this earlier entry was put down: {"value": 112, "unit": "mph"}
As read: {"value": 60, "unit": "mph"}
